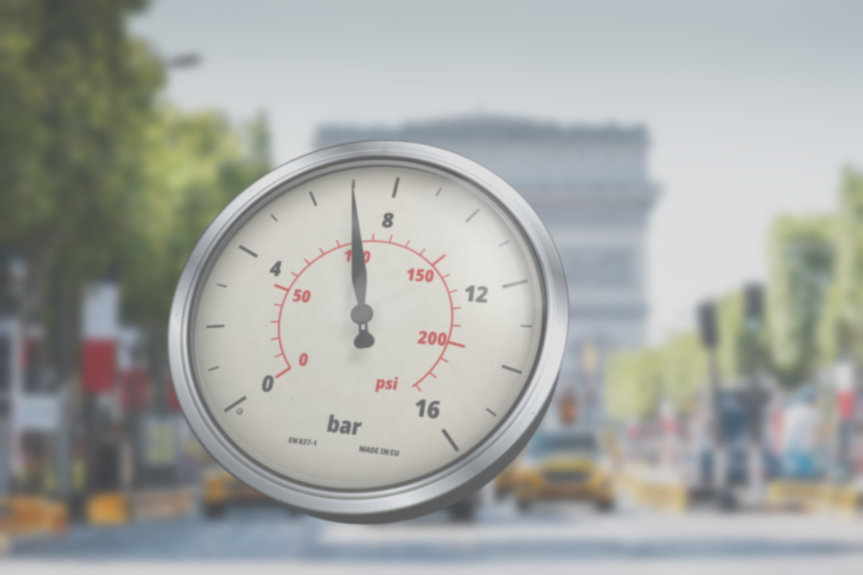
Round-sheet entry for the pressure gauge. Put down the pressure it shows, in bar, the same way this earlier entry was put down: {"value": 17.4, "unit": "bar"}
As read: {"value": 7, "unit": "bar"}
